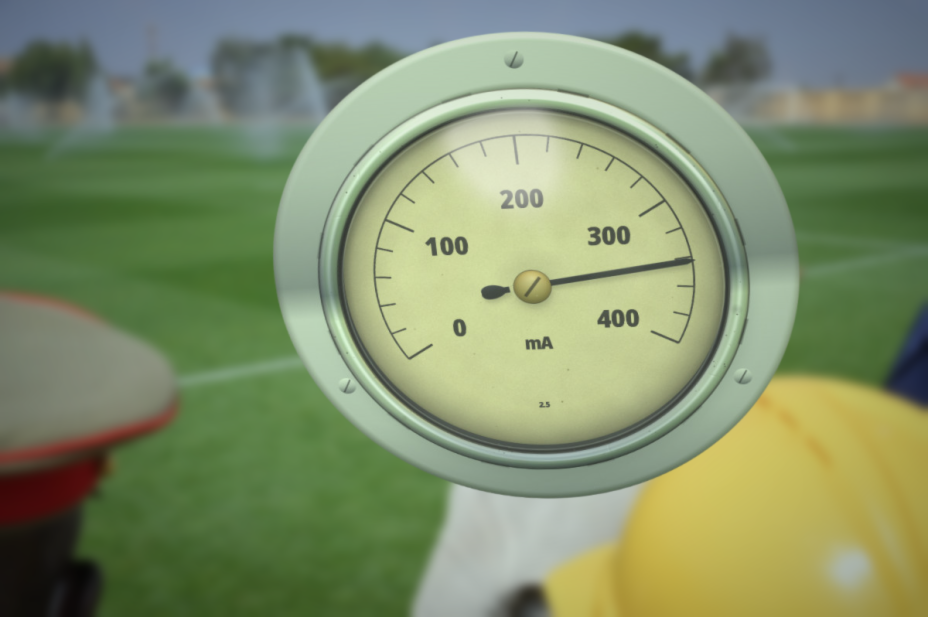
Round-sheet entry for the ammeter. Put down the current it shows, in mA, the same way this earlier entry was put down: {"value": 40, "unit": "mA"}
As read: {"value": 340, "unit": "mA"}
